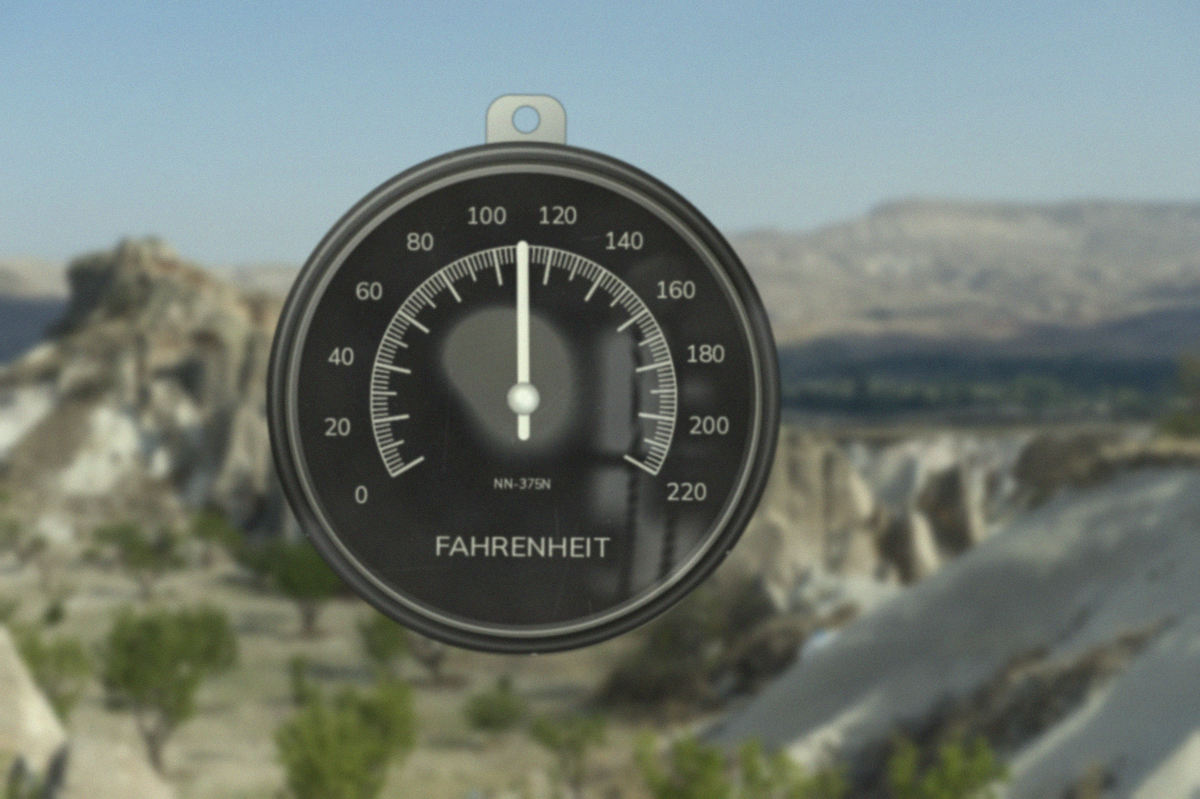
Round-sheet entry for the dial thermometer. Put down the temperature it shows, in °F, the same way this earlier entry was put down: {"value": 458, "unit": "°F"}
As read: {"value": 110, "unit": "°F"}
